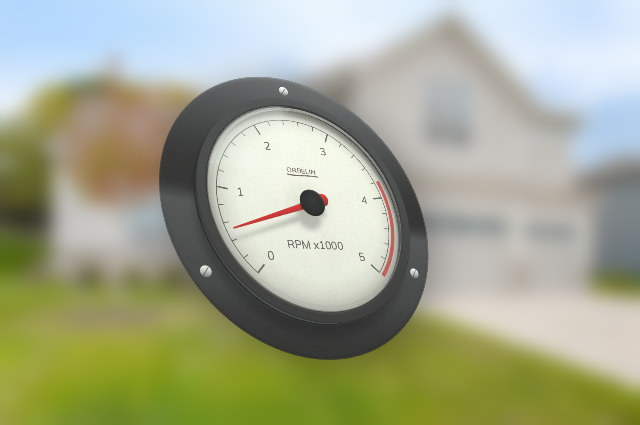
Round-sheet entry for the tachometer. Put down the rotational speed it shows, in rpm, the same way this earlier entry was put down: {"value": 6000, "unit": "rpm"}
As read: {"value": 500, "unit": "rpm"}
